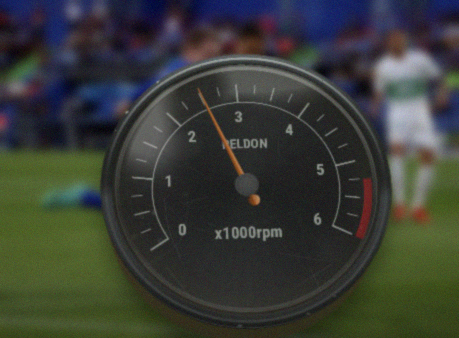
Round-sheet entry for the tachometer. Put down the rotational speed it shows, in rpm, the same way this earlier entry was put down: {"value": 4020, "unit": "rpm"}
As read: {"value": 2500, "unit": "rpm"}
